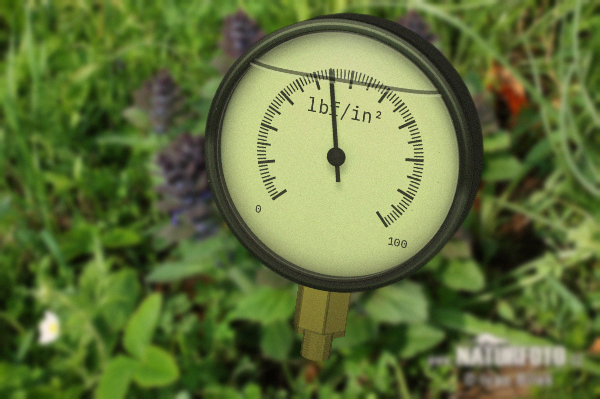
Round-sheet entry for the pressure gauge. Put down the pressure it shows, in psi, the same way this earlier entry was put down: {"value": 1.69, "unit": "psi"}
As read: {"value": 45, "unit": "psi"}
